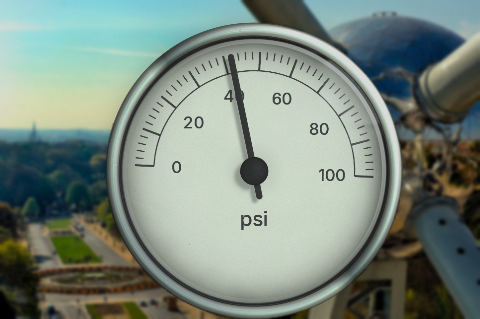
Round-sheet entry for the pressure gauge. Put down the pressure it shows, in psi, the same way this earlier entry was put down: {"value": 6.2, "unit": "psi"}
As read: {"value": 42, "unit": "psi"}
